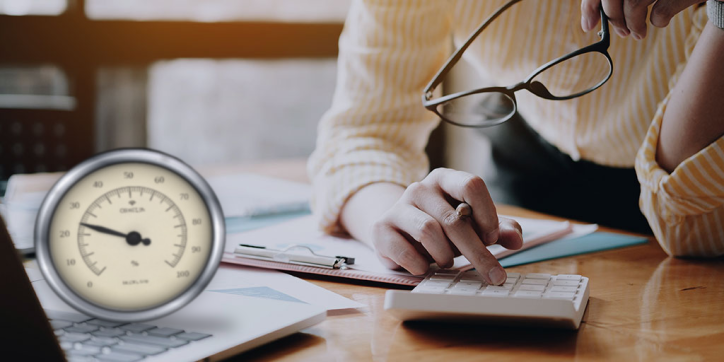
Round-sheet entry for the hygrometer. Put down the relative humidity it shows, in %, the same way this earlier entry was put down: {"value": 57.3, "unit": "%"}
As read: {"value": 25, "unit": "%"}
